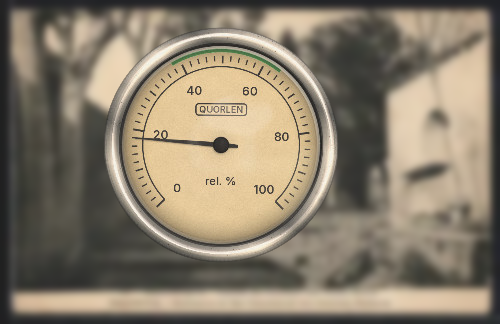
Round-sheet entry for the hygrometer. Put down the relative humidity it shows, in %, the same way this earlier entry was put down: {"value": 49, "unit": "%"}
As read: {"value": 18, "unit": "%"}
